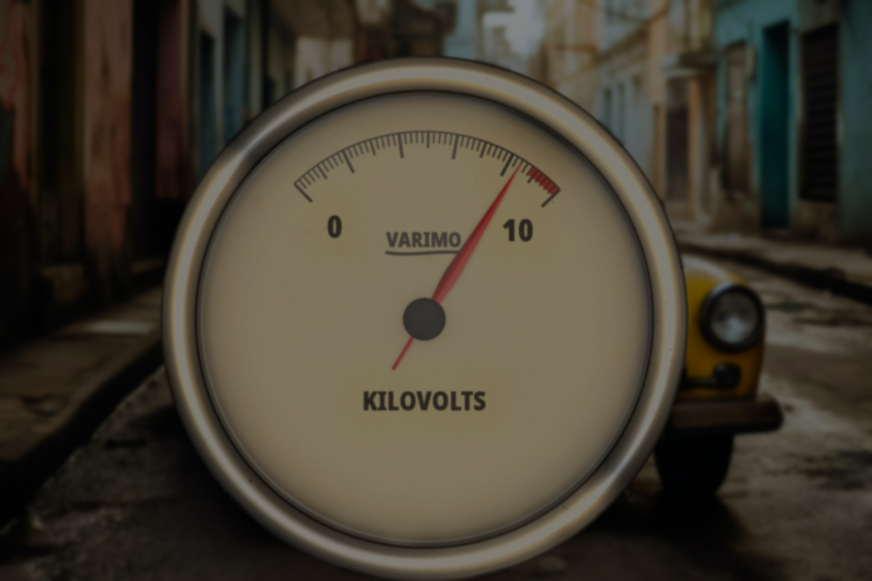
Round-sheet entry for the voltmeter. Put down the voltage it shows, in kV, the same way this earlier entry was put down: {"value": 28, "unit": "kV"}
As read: {"value": 8.4, "unit": "kV"}
